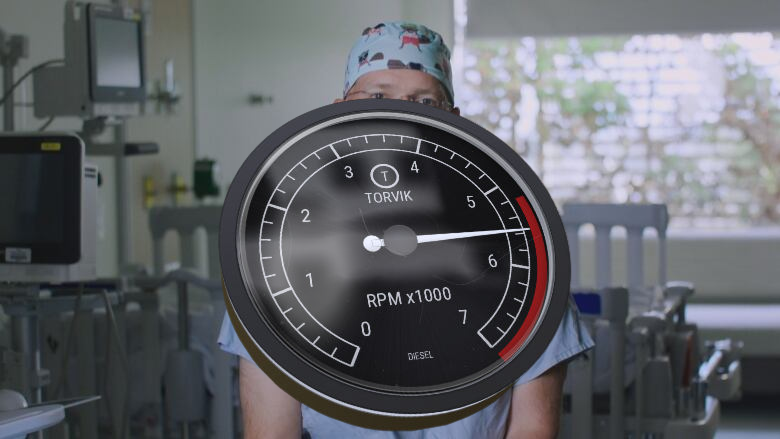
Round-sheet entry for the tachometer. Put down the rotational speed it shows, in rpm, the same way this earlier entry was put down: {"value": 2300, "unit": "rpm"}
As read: {"value": 5600, "unit": "rpm"}
